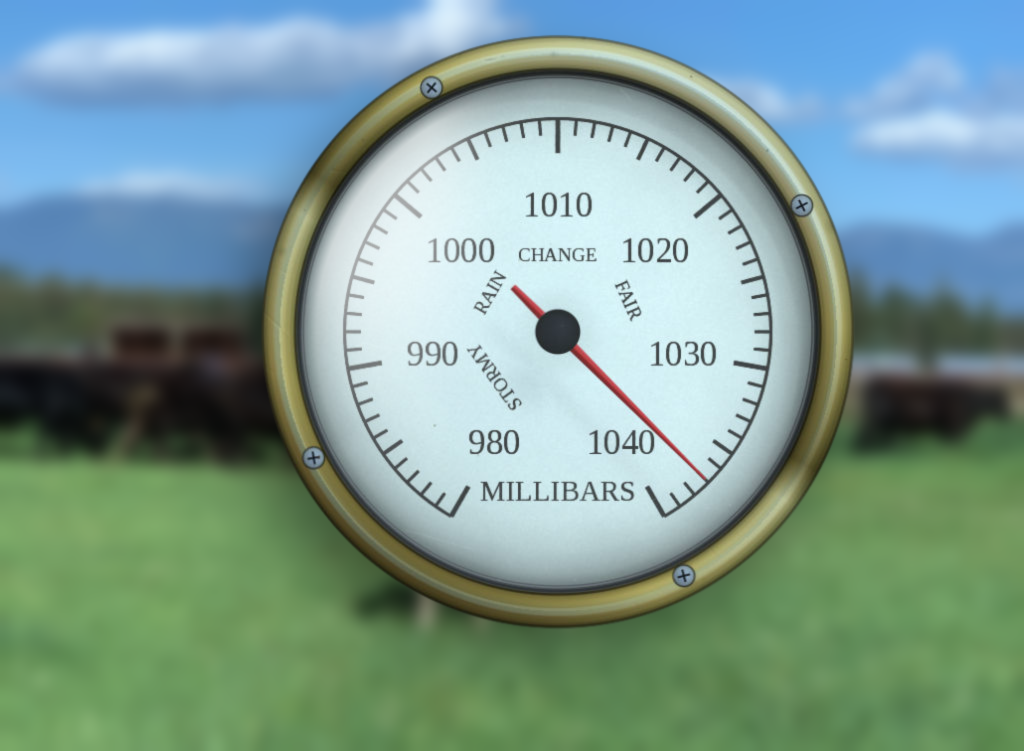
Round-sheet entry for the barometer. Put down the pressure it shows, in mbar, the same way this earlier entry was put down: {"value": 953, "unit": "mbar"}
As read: {"value": 1037, "unit": "mbar"}
